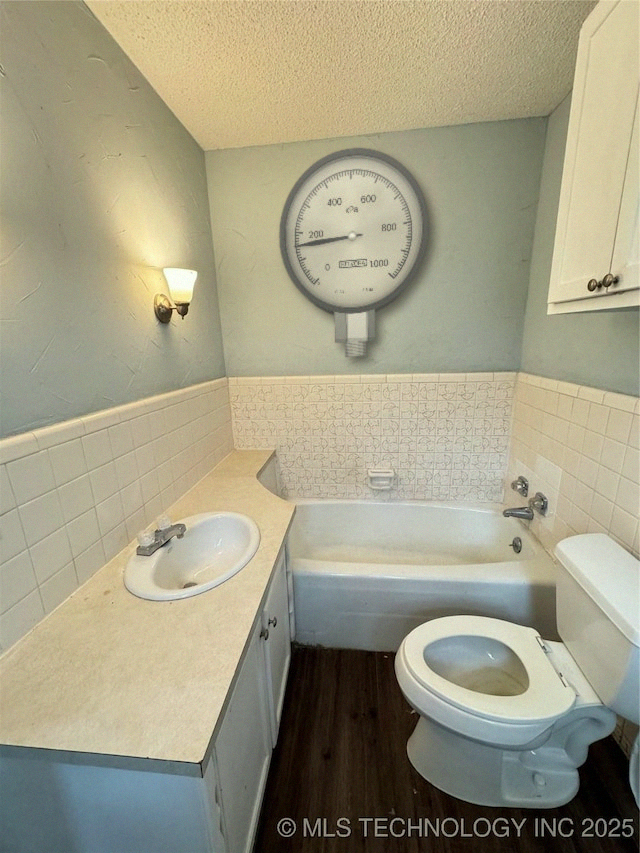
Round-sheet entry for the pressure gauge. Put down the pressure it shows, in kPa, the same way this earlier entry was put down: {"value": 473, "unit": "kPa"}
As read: {"value": 150, "unit": "kPa"}
